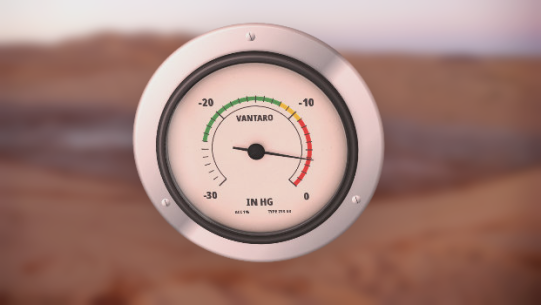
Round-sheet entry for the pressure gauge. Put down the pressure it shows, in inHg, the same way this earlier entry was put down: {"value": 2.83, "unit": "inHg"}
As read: {"value": -4, "unit": "inHg"}
